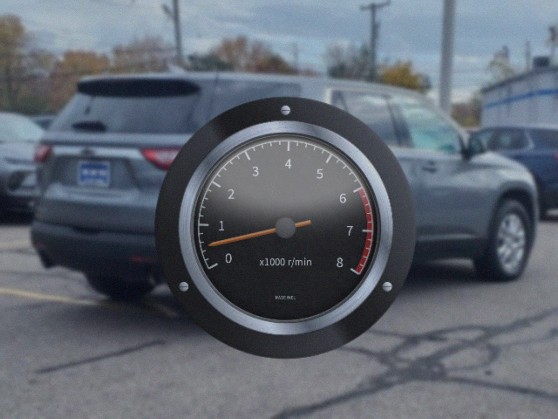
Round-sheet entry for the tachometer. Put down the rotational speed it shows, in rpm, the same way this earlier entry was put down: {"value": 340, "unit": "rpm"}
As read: {"value": 500, "unit": "rpm"}
